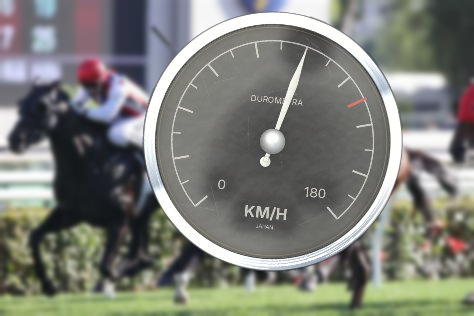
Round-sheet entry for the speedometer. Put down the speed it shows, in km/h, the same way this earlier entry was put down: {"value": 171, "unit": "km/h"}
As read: {"value": 100, "unit": "km/h"}
